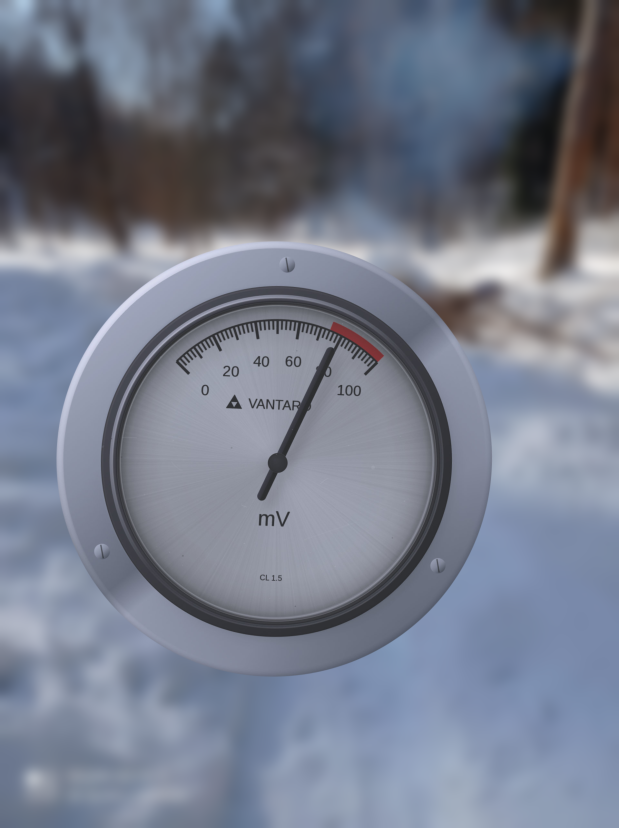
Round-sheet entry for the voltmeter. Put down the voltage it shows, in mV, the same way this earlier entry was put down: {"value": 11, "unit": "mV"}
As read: {"value": 78, "unit": "mV"}
